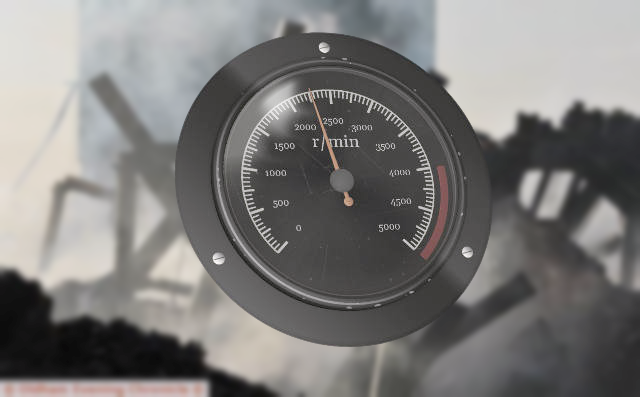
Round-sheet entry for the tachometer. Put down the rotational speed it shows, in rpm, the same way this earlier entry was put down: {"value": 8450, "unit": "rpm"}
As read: {"value": 2250, "unit": "rpm"}
